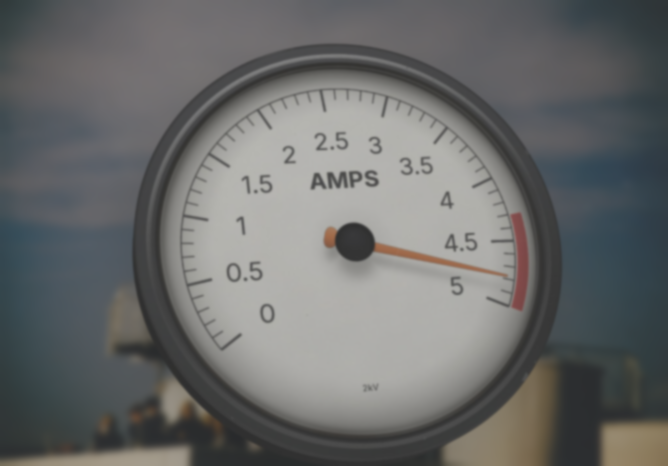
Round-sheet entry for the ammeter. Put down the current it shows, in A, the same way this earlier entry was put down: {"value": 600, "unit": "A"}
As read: {"value": 4.8, "unit": "A"}
